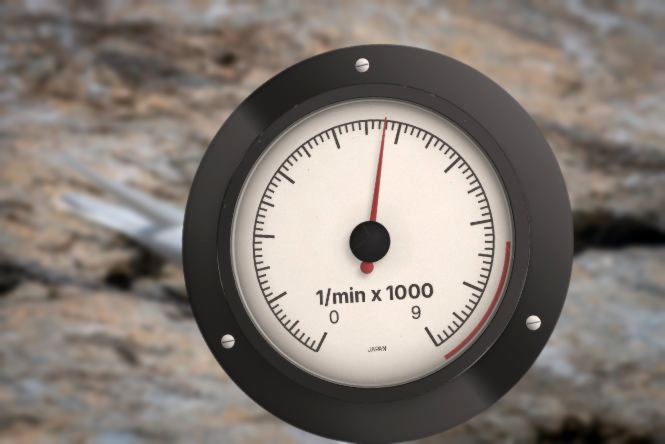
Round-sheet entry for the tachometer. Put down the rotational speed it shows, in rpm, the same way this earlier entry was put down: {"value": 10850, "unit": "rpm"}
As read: {"value": 4800, "unit": "rpm"}
